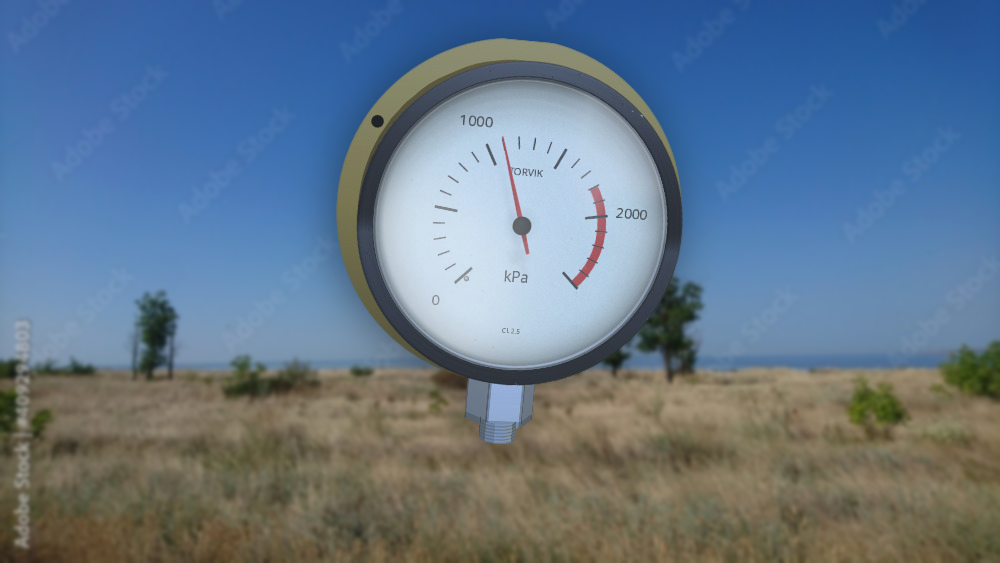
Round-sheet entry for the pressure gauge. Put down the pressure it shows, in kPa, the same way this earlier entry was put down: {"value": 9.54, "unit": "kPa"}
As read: {"value": 1100, "unit": "kPa"}
